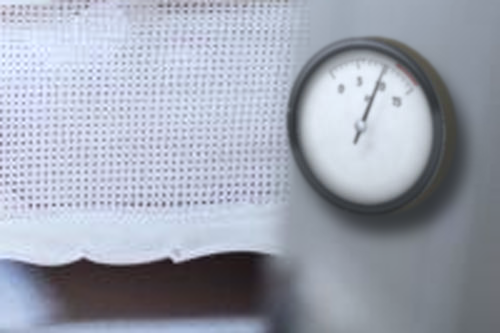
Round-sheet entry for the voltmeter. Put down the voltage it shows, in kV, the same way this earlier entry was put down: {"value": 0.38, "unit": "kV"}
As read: {"value": 10, "unit": "kV"}
